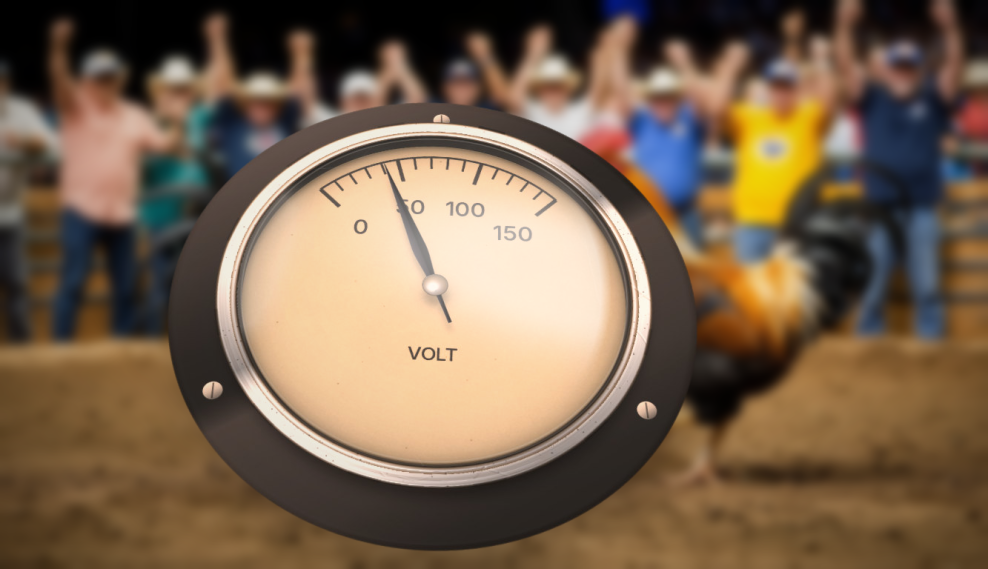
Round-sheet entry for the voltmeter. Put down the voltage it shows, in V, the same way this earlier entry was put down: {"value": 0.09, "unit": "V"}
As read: {"value": 40, "unit": "V"}
